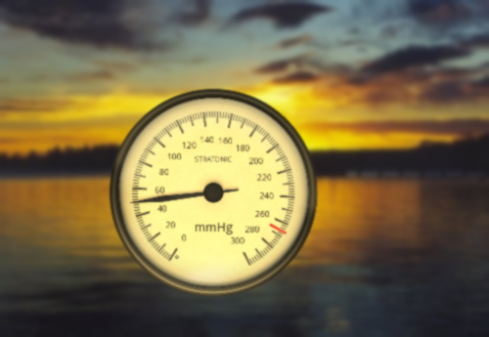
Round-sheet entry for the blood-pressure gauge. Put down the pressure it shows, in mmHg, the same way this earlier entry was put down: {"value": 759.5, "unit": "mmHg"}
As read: {"value": 50, "unit": "mmHg"}
